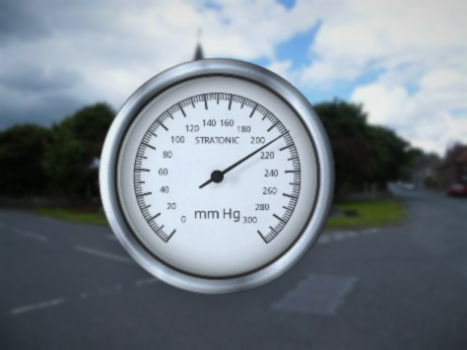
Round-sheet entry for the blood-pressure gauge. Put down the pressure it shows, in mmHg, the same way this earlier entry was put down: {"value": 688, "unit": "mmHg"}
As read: {"value": 210, "unit": "mmHg"}
